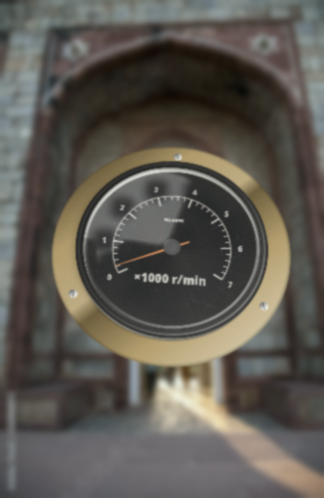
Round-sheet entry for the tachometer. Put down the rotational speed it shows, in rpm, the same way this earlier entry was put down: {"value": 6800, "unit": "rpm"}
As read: {"value": 200, "unit": "rpm"}
